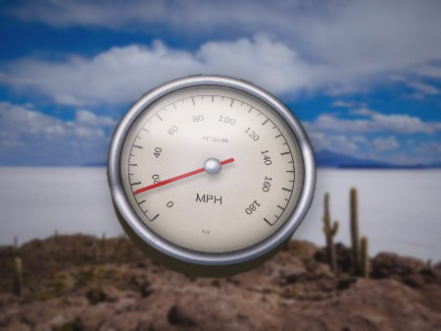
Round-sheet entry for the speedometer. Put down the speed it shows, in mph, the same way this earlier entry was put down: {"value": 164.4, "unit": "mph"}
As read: {"value": 15, "unit": "mph"}
